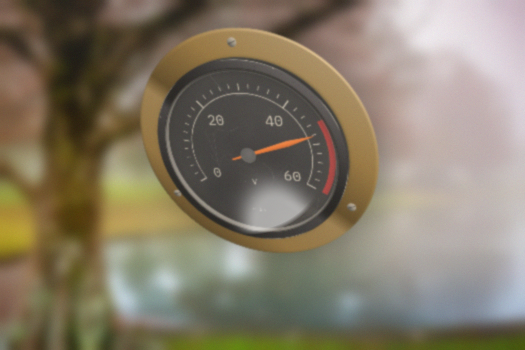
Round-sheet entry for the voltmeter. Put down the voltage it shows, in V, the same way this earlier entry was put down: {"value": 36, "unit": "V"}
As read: {"value": 48, "unit": "V"}
